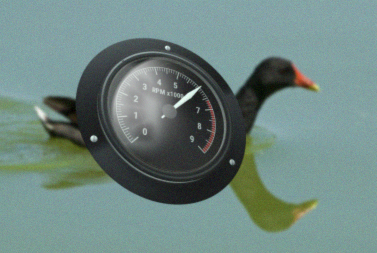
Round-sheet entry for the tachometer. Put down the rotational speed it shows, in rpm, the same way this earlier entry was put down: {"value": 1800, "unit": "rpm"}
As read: {"value": 6000, "unit": "rpm"}
